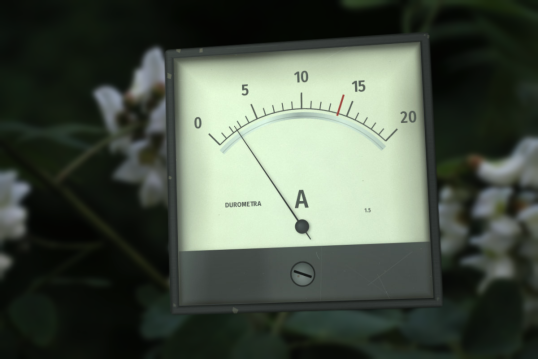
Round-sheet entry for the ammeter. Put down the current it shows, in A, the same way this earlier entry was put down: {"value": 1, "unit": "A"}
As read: {"value": 2.5, "unit": "A"}
